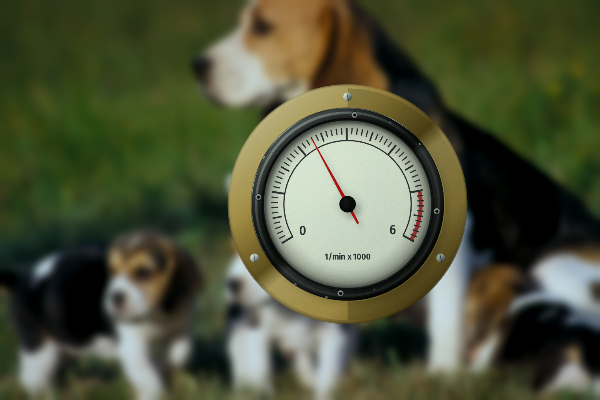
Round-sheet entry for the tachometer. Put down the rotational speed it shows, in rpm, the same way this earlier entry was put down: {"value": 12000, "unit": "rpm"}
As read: {"value": 2300, "unit": "rpm"}
